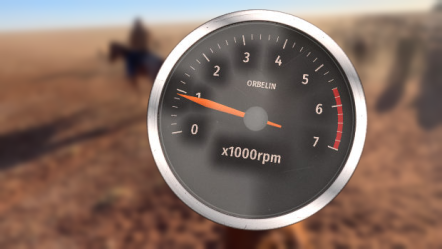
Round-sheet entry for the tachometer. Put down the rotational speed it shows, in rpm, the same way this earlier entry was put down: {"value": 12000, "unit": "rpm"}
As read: {"value": 900, "unit": "rpm"}
